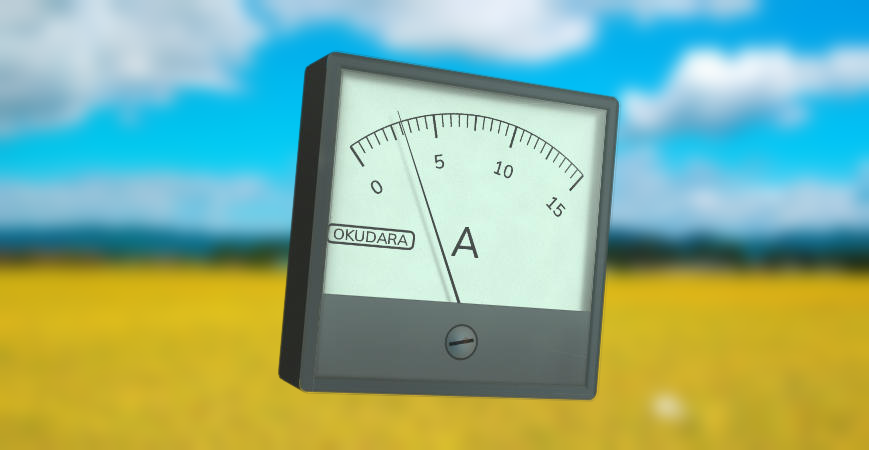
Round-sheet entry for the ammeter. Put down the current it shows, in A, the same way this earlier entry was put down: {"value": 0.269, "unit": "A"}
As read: {"value": 3, "unit": "A"}
